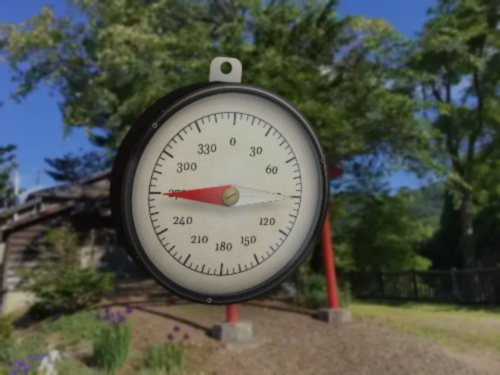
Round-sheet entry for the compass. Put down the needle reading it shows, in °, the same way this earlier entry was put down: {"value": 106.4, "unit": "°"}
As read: {"value": 270, "unit": "°"}
